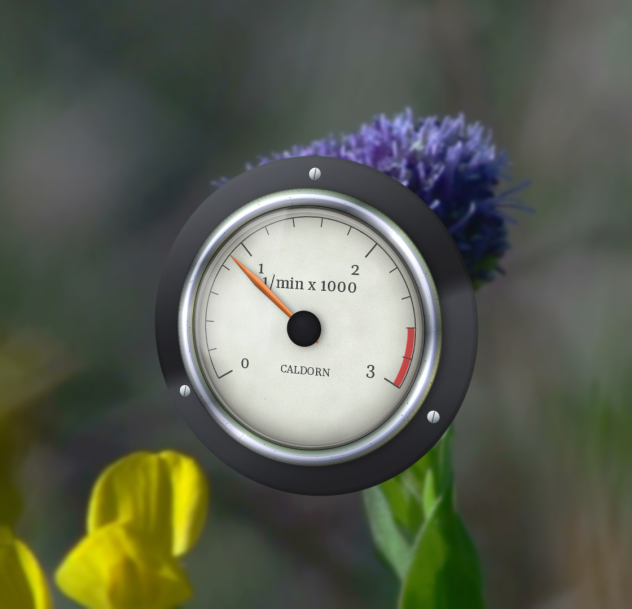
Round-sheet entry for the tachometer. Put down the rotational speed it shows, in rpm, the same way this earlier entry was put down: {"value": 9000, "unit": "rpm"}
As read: {"value": 900, "unit": "rpm"}
